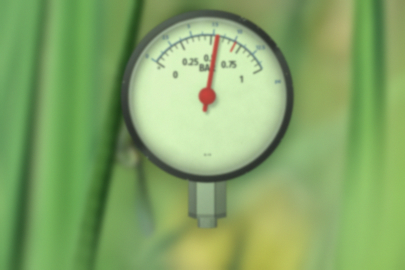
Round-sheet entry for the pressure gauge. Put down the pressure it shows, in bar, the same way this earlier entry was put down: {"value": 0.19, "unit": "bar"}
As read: {"value": 0.55, "unit": "bar"}
